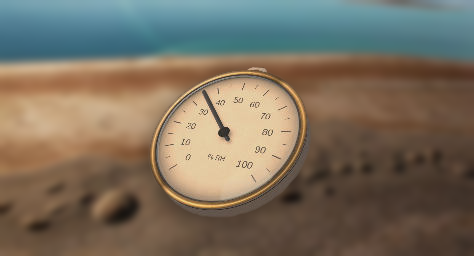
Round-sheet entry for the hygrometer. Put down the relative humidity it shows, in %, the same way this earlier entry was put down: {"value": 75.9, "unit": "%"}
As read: {"value": 35, "unit": "%"}
